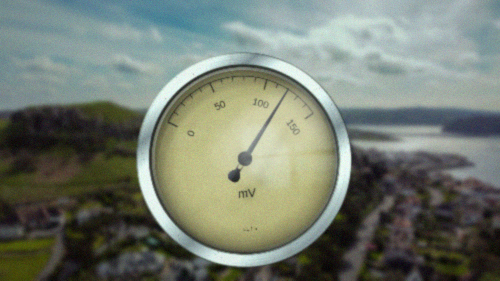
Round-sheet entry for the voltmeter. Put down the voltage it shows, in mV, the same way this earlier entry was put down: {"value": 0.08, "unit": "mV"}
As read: {"value": 120, "unit": "mV"}
